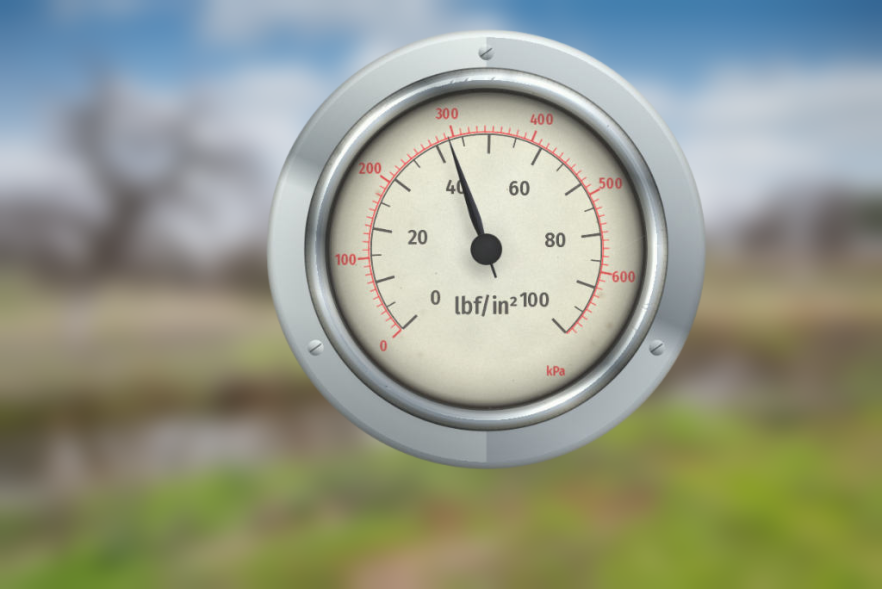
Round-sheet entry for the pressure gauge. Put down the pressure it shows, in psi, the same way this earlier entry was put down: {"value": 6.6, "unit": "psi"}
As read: {"value": 42.5, "unit": "psi"}
